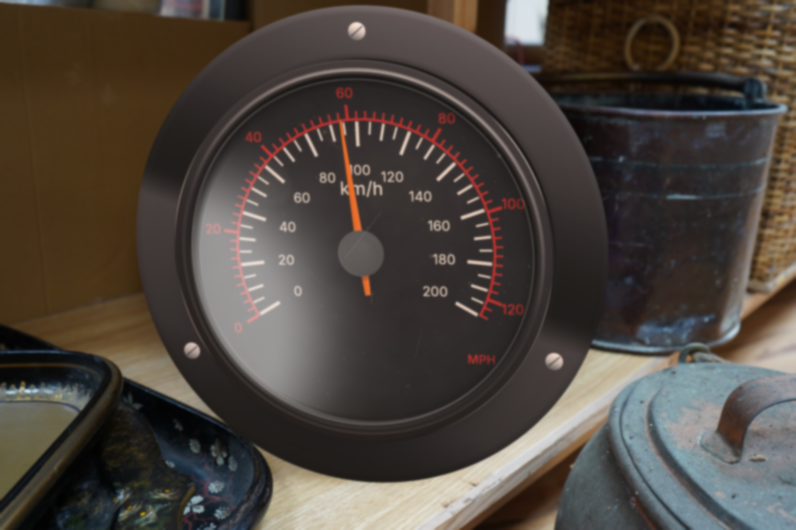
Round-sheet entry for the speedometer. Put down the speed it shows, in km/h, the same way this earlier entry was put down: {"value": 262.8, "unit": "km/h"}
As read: {"value": 95, "unit": "km/h"}
